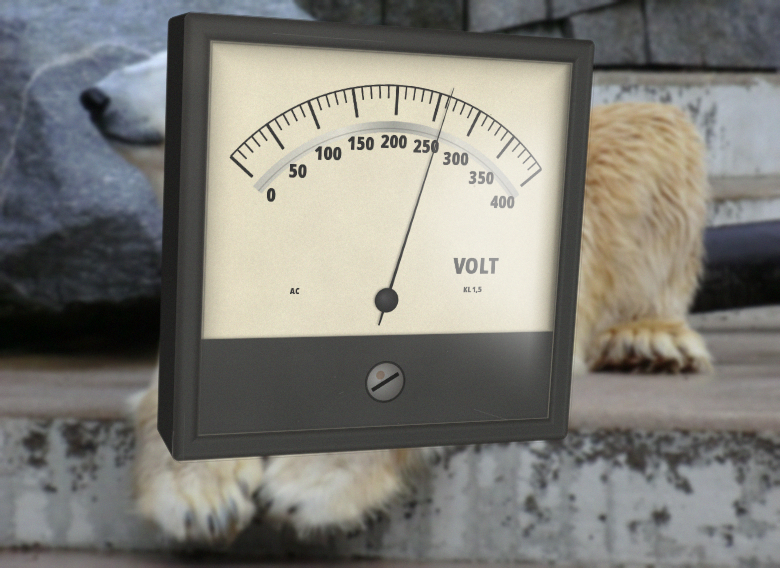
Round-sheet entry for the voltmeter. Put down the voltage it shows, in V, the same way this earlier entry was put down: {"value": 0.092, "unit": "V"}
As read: {"value": 260, "unit": "V"}
